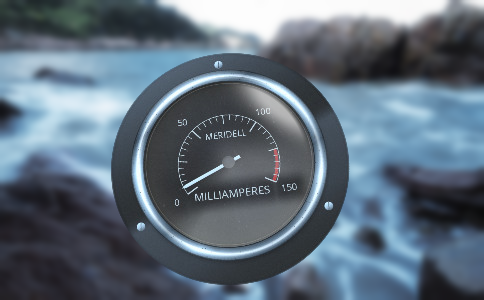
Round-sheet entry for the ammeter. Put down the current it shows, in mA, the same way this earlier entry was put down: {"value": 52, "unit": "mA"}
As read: {"value": 5, "unit": "mA"}
